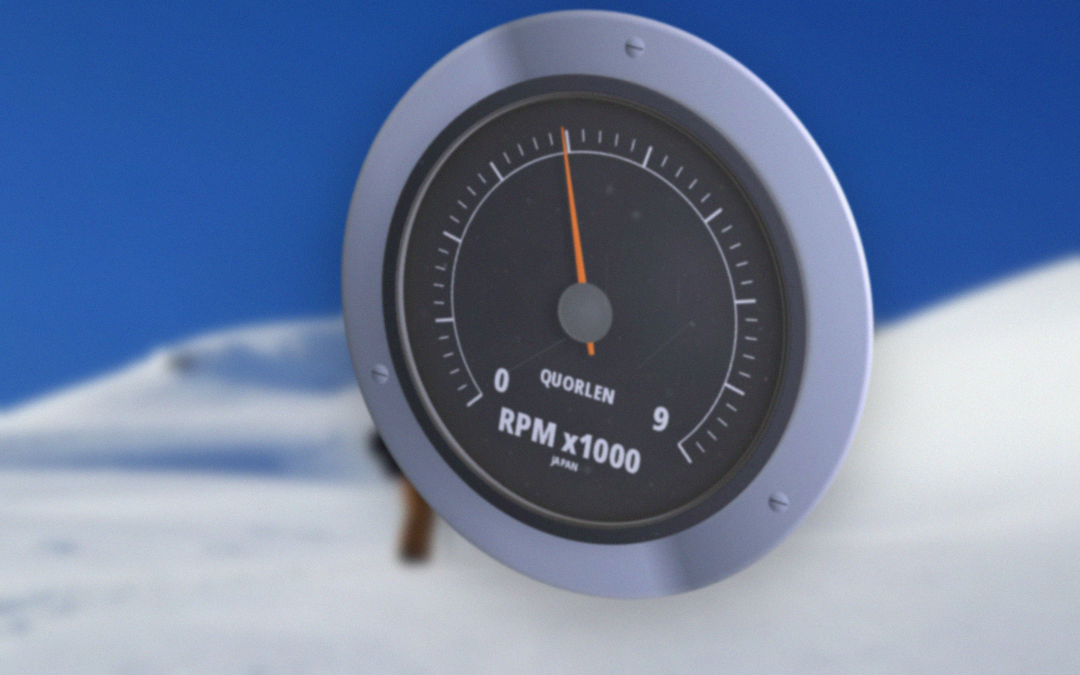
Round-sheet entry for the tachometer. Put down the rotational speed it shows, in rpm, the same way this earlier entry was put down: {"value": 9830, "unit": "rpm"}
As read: {"value": 4000, "unit": "rpm"}
